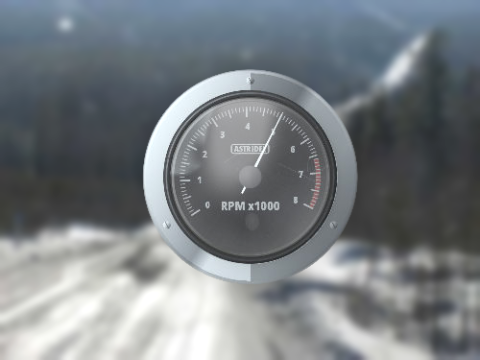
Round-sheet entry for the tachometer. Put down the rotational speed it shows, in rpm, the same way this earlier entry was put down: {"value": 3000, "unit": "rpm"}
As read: {"value": 5000, "unit": "rpm"}
